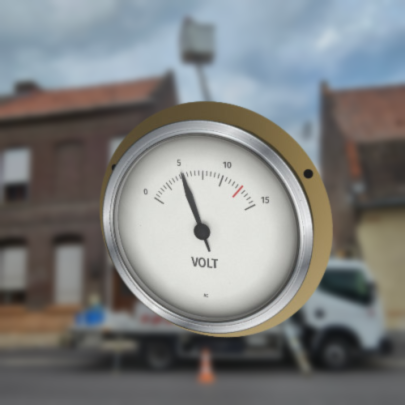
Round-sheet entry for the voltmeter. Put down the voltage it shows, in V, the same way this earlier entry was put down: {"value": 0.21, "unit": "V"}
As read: {"value": 5, "unit": "V"}
